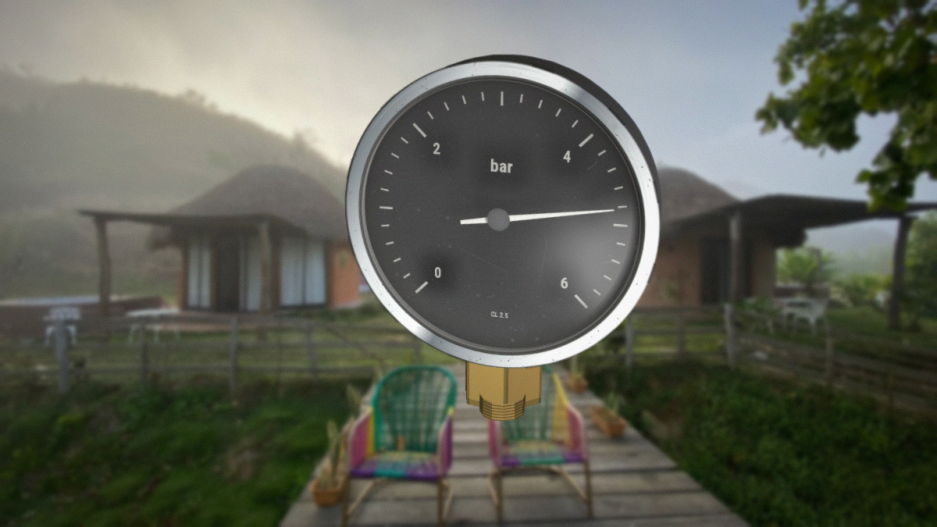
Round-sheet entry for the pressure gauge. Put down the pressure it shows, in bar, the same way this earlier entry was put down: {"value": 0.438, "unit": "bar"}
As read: {"value": 4.8, "unit": "bar"}
